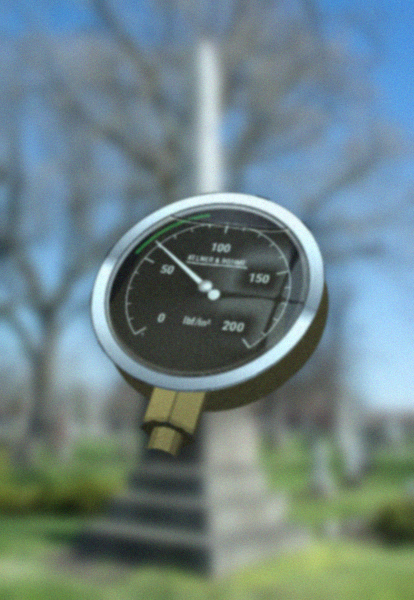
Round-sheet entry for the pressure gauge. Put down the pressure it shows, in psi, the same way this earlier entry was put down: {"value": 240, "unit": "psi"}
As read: {"value": 60, "unit": "psi"}
